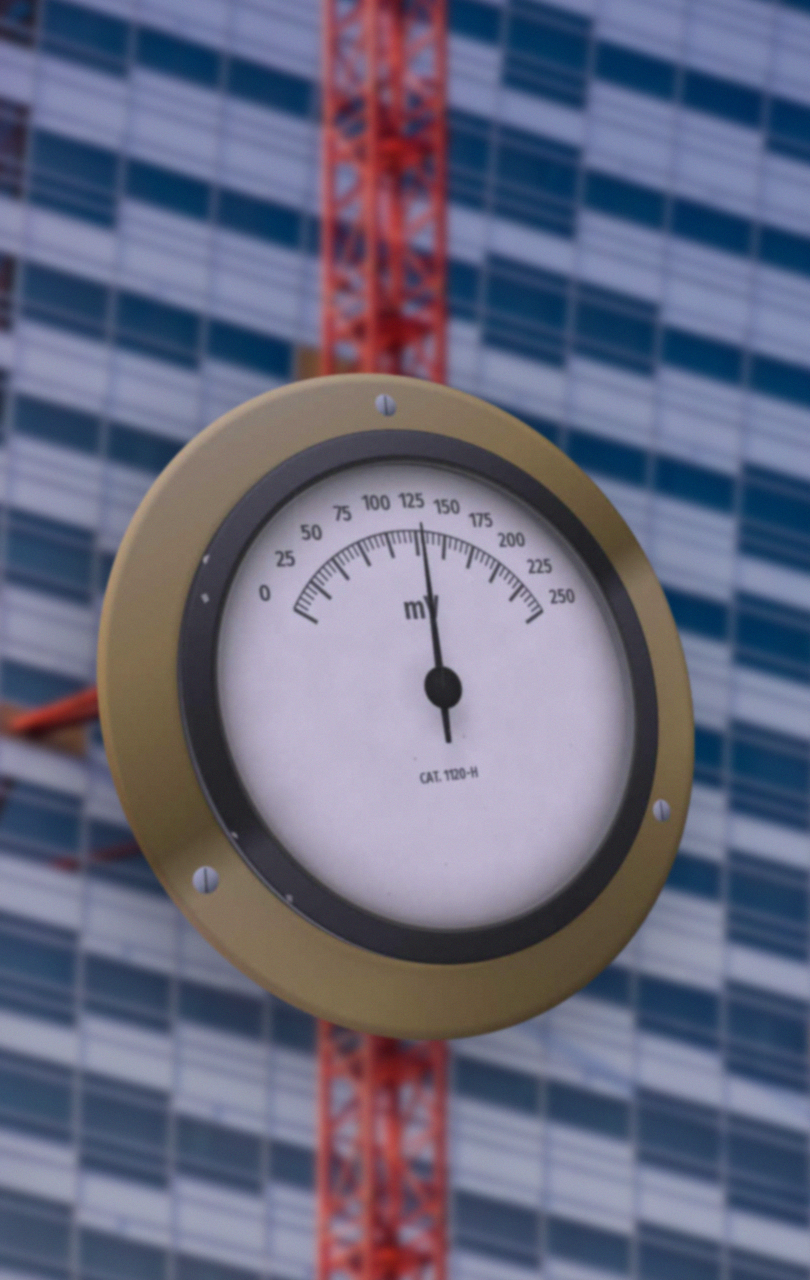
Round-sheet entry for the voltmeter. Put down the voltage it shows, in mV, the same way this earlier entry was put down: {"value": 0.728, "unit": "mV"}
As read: {"value": 125, "unit": "mV"}
